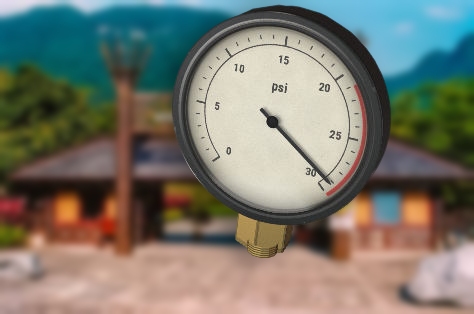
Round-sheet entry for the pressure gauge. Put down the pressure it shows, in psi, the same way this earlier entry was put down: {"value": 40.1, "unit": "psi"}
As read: {"value": 29, "unit": "psi"}
